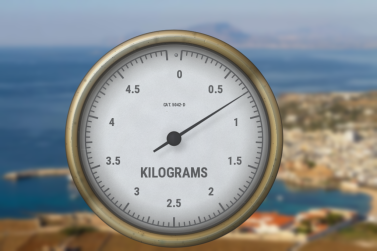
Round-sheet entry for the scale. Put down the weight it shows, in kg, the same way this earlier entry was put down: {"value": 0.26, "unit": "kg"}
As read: {"value": 0.75, "unit": "kg"}
